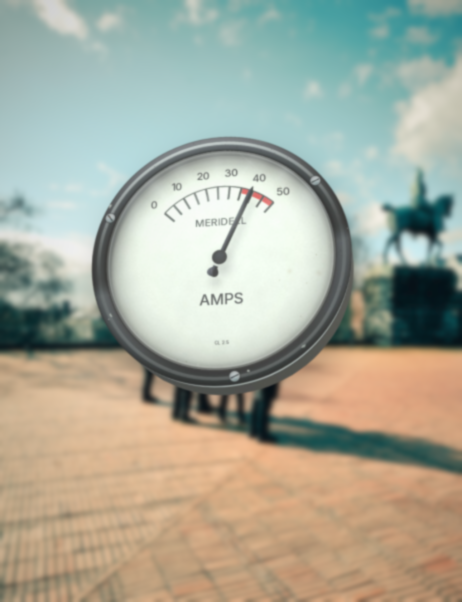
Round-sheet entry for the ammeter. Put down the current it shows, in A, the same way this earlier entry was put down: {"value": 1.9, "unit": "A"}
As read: {"value": 40, "unit": "A"}
